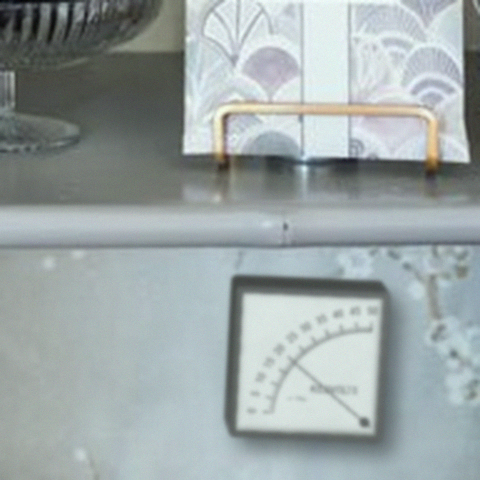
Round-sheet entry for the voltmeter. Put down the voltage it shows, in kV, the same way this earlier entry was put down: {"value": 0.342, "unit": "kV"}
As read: {"value": 20, "unit": "kV"}
